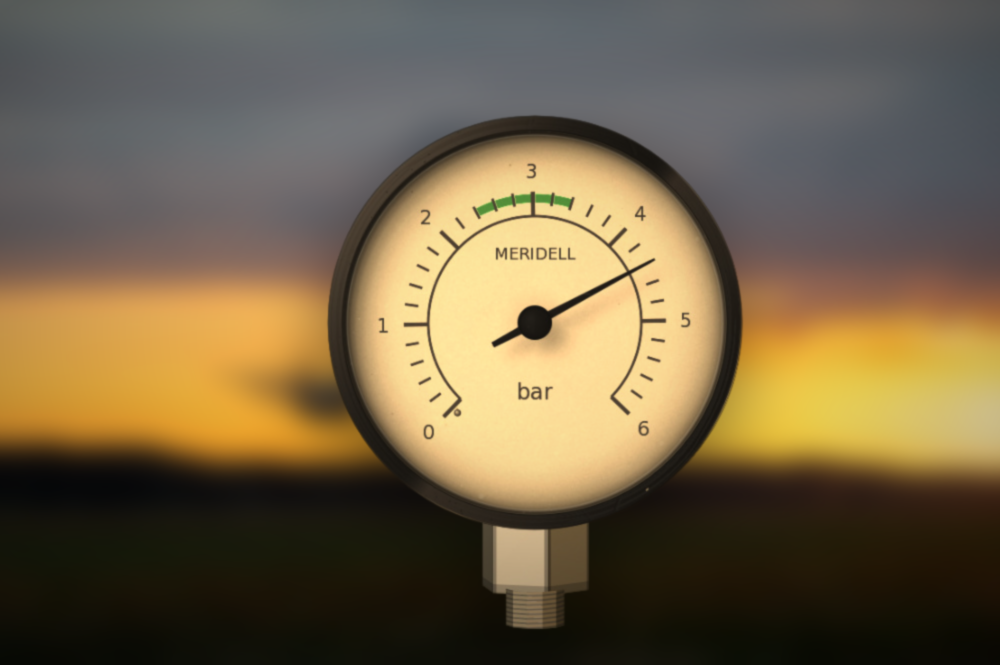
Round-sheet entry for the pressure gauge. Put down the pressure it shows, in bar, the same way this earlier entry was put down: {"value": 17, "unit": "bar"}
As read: {"value": 4.4, "unit": "bar"}
